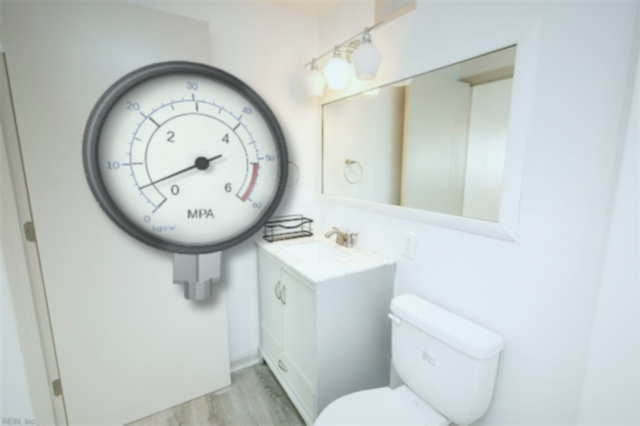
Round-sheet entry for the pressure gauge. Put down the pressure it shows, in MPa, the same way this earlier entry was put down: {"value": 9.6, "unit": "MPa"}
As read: {"value": 0.5, "unit": "MPa"}
